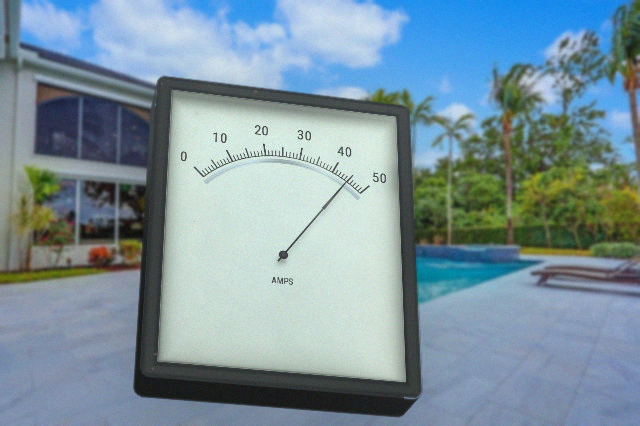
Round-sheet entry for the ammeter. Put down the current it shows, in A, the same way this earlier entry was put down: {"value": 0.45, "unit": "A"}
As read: {"value": 45, "unit": "A"}
